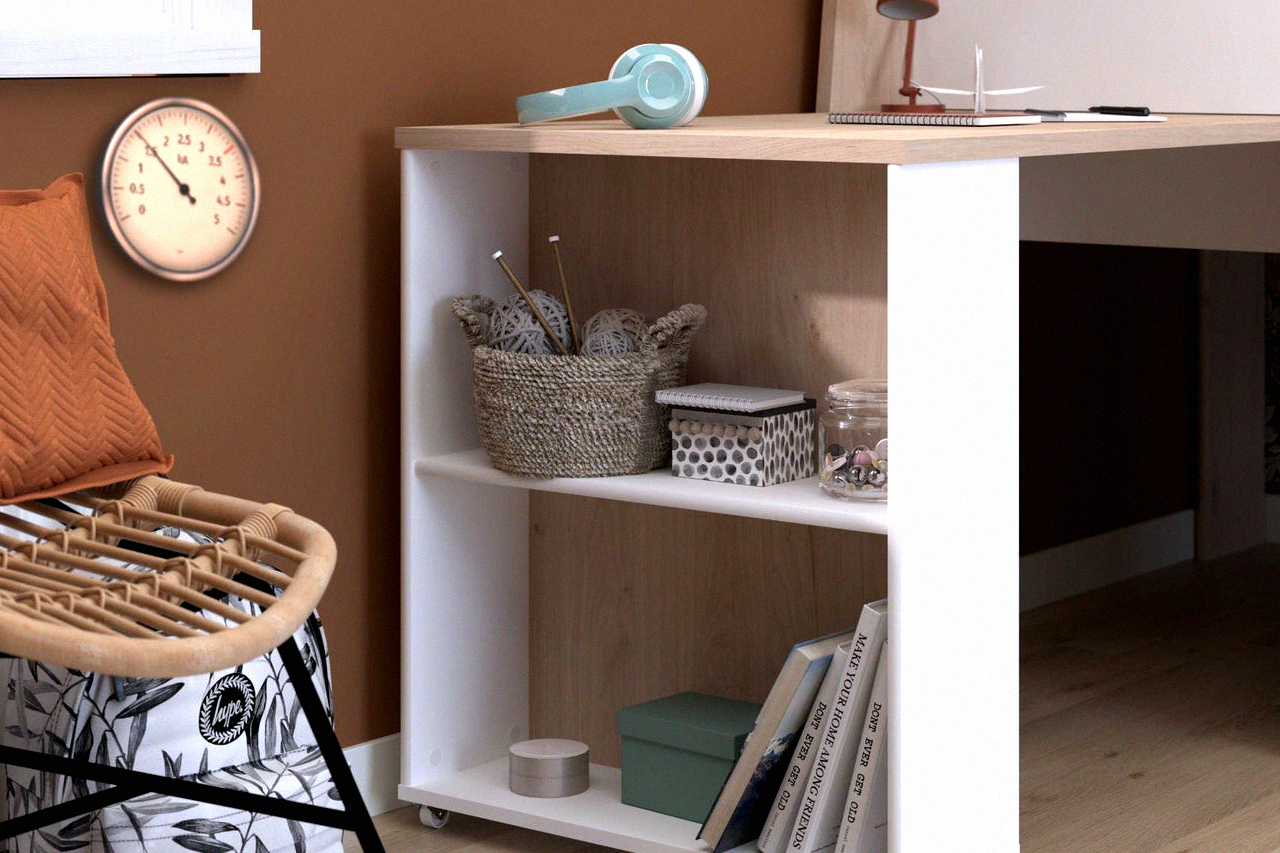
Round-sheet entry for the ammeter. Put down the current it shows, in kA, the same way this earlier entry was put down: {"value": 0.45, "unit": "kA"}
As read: {"value": 1.5, "unit": "kA"}
